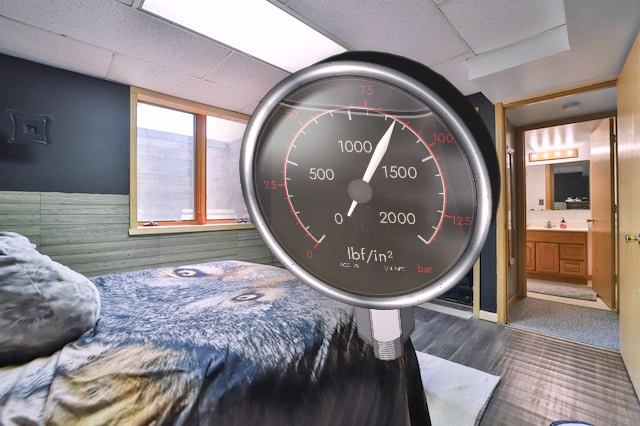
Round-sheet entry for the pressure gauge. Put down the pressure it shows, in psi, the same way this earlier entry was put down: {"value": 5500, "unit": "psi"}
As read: {"value": 1250, "unit": "psi"}
